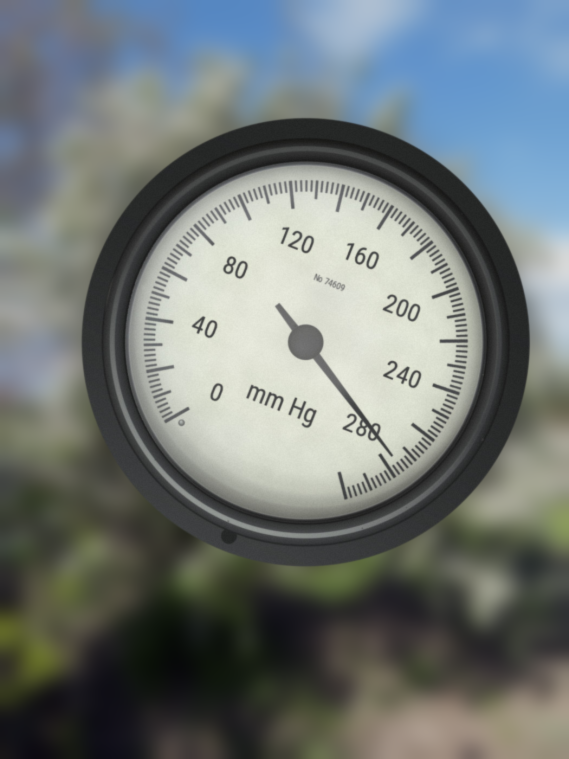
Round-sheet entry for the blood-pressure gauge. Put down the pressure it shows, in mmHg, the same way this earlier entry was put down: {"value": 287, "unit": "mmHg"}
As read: {"value": 276, "unit": "mmHg"}
